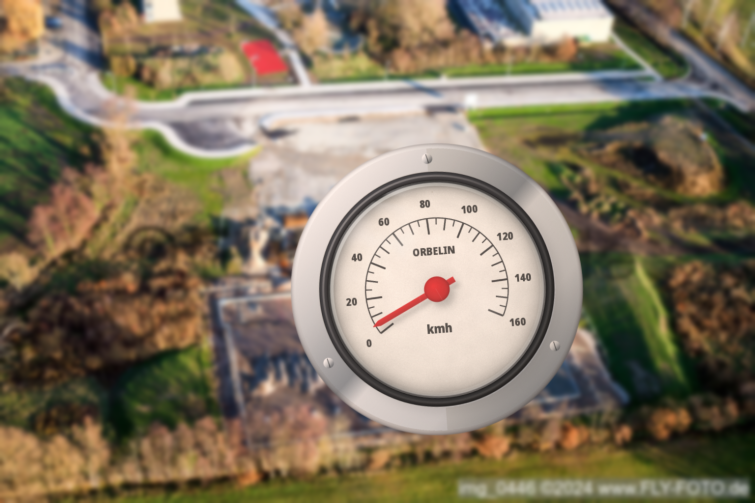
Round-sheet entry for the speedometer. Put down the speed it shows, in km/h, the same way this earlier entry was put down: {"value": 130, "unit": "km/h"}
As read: {"value": 5, "unit": "km/h"}
